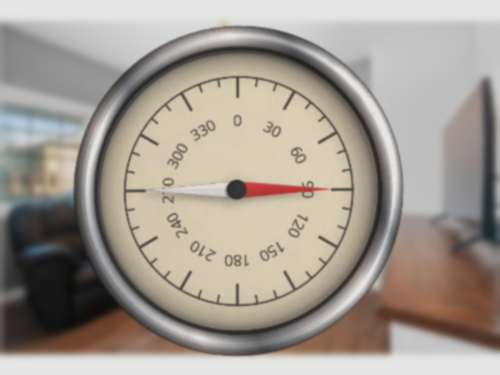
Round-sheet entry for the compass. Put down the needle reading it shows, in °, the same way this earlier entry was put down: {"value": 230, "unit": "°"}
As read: {"value": 90, "unit": "°"}
